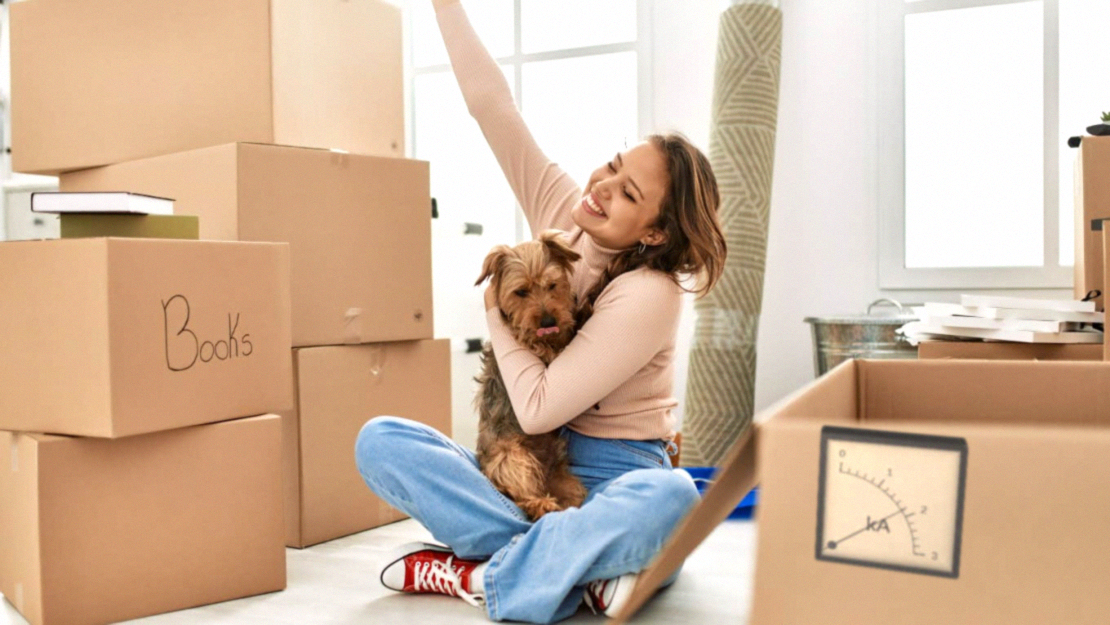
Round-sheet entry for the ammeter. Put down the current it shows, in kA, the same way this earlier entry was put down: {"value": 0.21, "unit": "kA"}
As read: {"value": 1.8, "unit": "kA"}
